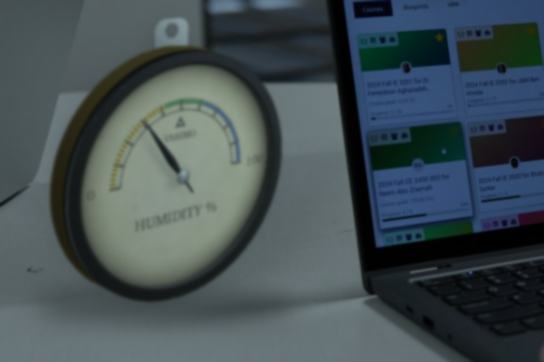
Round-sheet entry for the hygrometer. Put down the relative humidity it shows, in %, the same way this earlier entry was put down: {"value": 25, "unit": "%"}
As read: {"value": 30, "unit": "%"}
